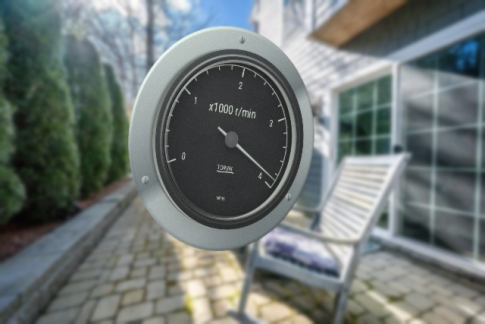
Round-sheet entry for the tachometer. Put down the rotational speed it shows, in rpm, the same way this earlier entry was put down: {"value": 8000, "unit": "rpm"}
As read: {"value": 3900, "unit": "rpm"}
